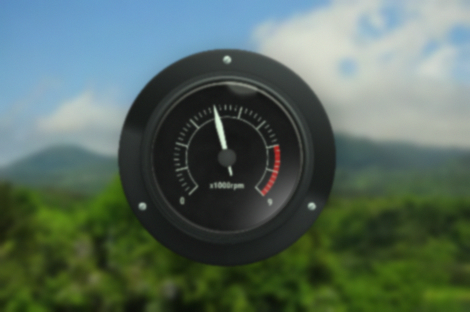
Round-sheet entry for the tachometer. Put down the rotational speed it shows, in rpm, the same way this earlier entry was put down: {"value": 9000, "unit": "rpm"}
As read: {"value": 4000, "unit": "rpm"}
